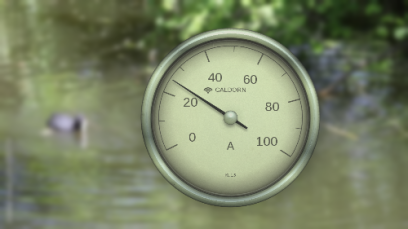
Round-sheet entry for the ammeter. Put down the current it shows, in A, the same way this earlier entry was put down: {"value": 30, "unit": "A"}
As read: {"value": 25, "unit": "A"}
